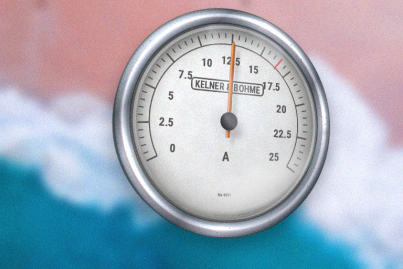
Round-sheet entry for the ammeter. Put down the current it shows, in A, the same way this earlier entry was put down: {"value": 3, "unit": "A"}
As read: {"value": 12.5, "unit": "A"}
